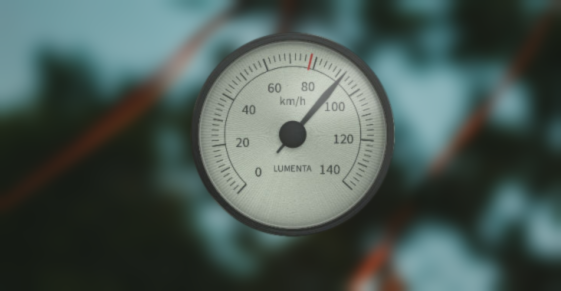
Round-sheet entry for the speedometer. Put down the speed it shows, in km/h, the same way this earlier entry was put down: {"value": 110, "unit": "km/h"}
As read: {"value": 92, "unit": "km/h"}
